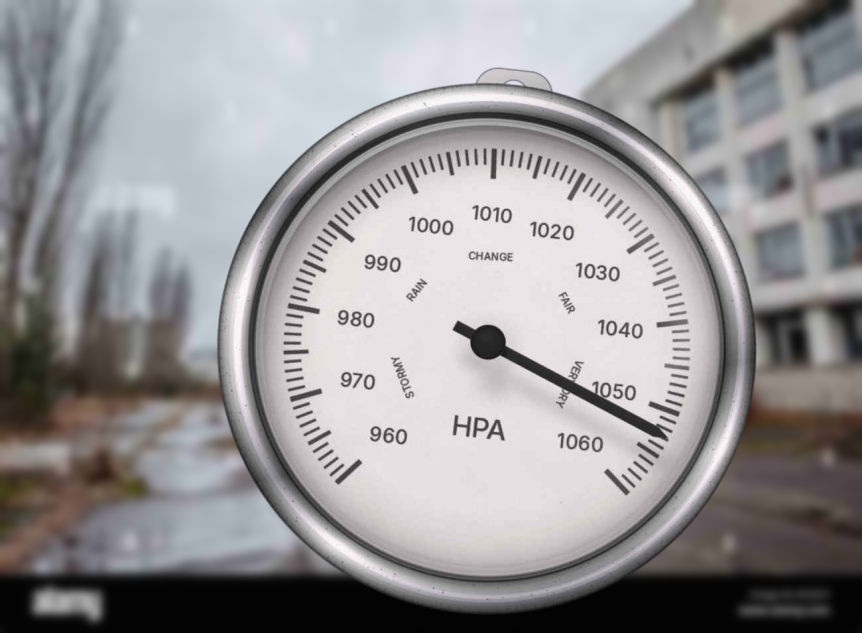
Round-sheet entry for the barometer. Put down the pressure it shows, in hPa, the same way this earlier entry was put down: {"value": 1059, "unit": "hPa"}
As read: {"value": 1053, "unit": "hPa"}
